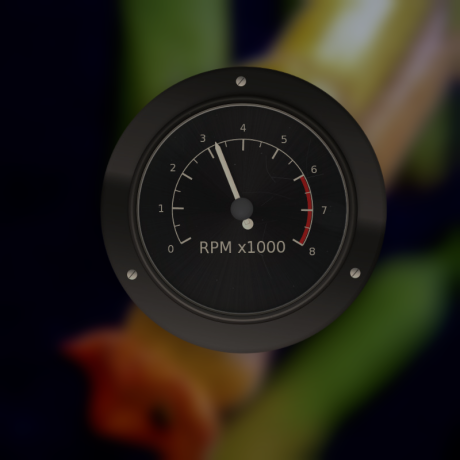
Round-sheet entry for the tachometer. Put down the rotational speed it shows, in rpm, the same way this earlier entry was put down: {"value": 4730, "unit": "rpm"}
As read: {"value": 3250, "unit": "rpm"}
